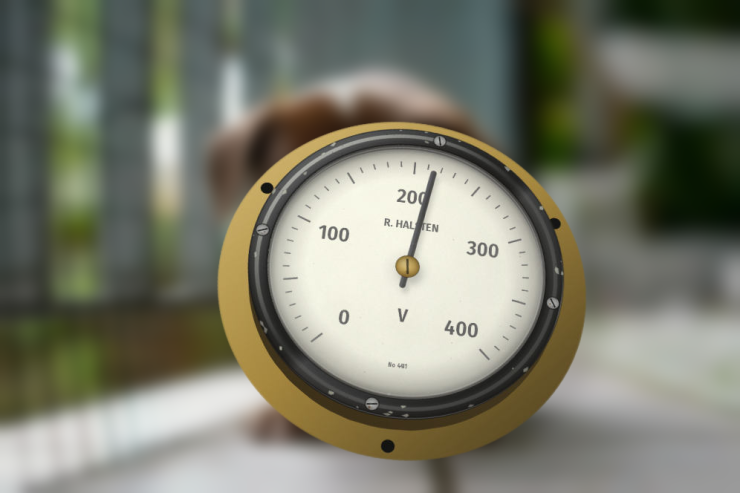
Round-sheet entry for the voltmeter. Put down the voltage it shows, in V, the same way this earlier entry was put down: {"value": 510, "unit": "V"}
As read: {"value": 215, "unit": "V"}
